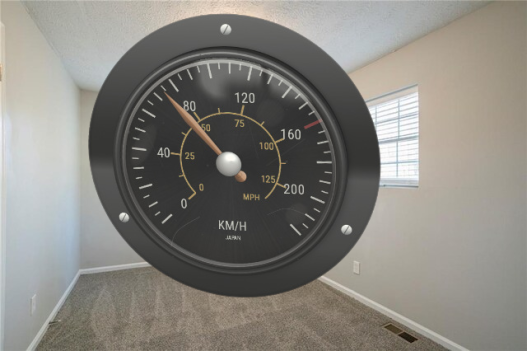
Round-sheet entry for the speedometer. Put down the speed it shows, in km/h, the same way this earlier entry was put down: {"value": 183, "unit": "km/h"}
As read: {"value": 75, "unit": "km/h"}
